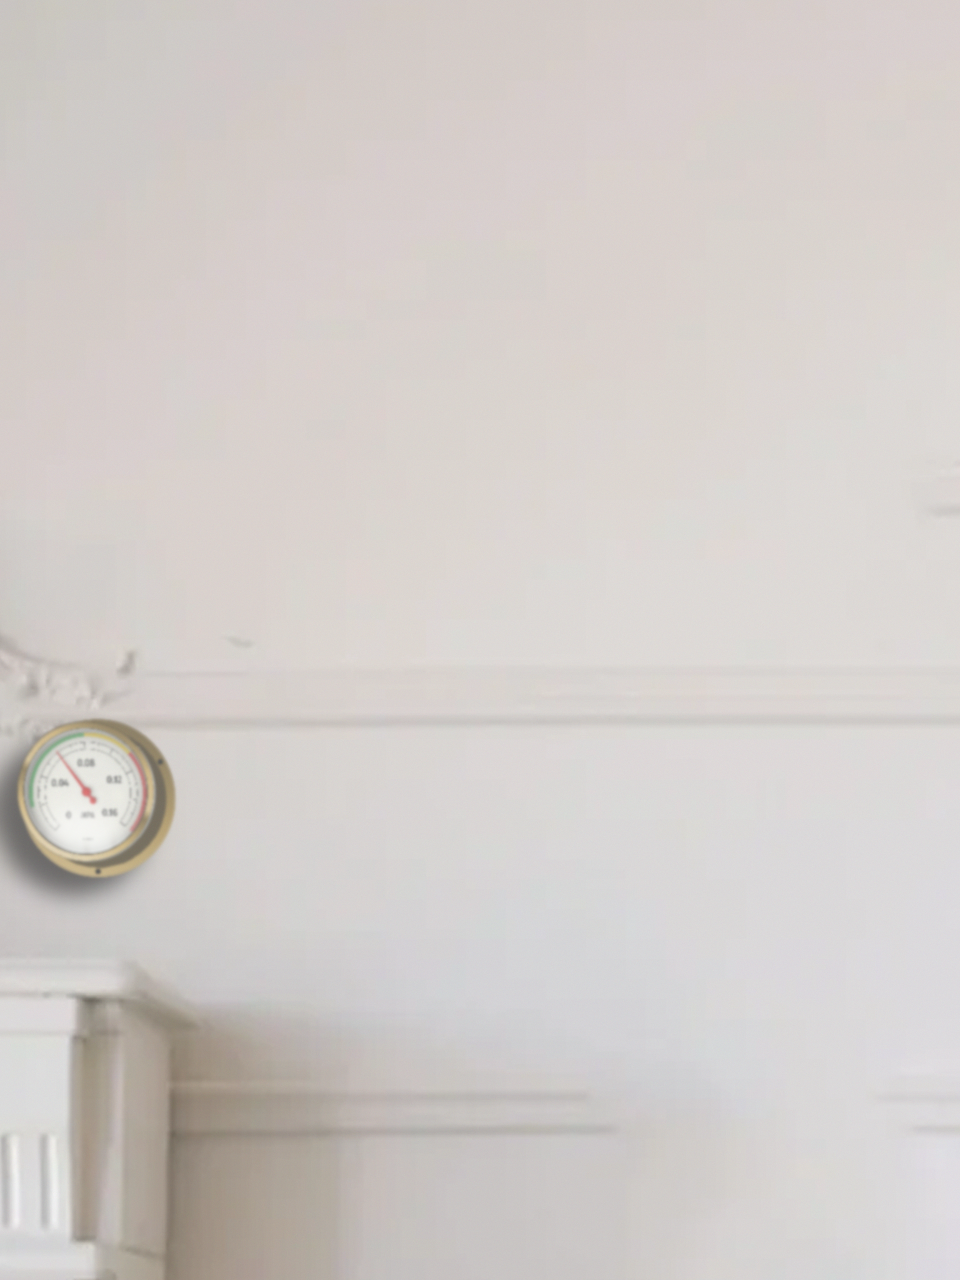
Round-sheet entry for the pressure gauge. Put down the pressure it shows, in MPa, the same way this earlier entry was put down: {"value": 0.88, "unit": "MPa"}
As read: {"value": 0.06, "unit": "MPa"}
